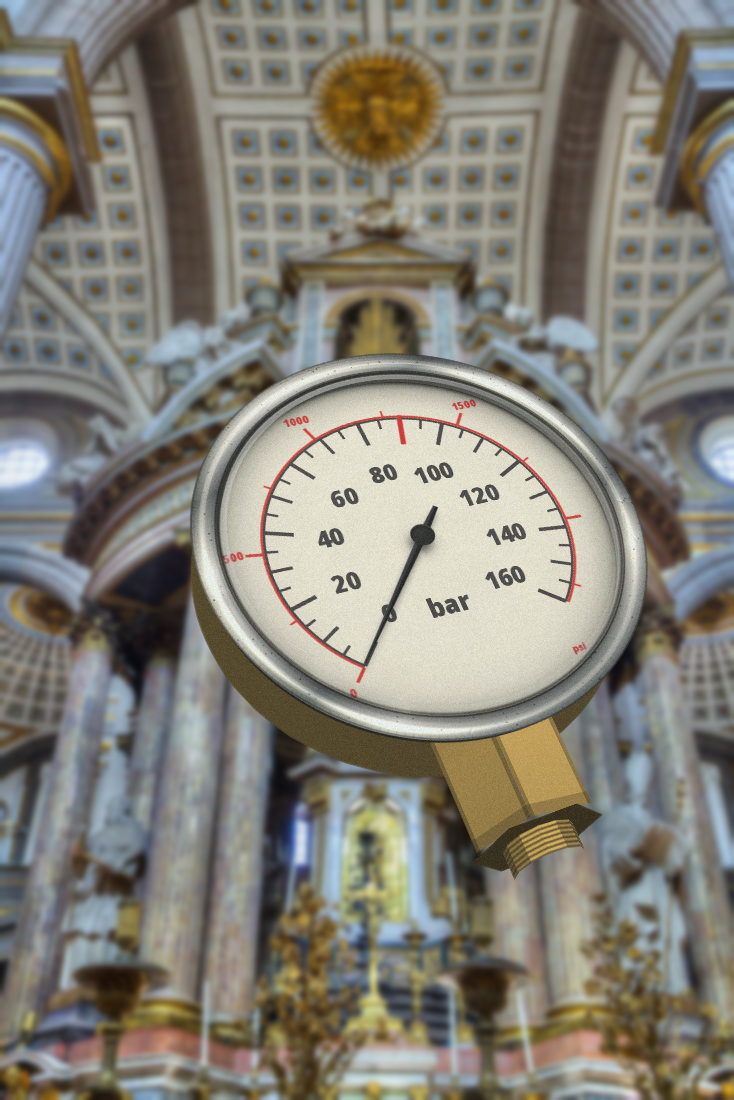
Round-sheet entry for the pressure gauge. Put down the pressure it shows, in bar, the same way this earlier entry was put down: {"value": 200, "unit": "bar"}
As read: {"value": 0, "unit": "bar"}
